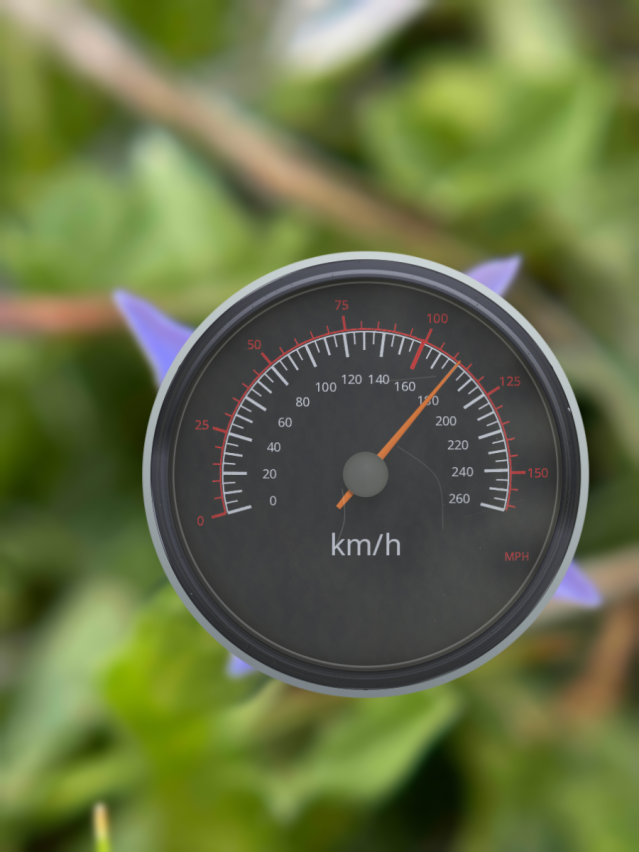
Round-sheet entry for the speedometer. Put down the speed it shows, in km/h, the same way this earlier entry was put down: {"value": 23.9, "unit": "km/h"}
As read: {"value": 180, "unit": "km/h"}
